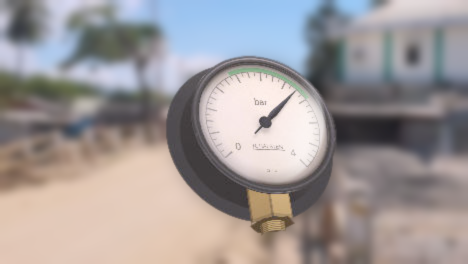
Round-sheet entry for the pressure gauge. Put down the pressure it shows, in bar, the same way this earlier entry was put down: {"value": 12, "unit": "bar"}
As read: {"value": 2.6, "unit": "bar"}
